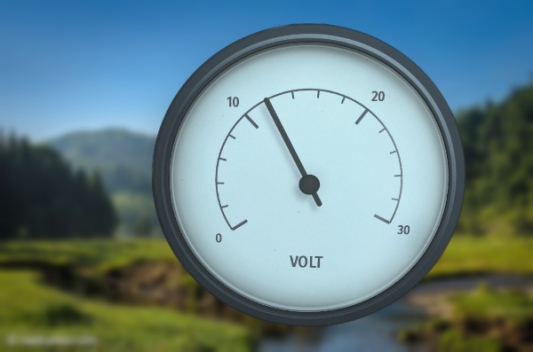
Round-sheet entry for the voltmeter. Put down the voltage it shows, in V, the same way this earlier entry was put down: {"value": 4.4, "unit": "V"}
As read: {"value": 12, "unit": "V"}
